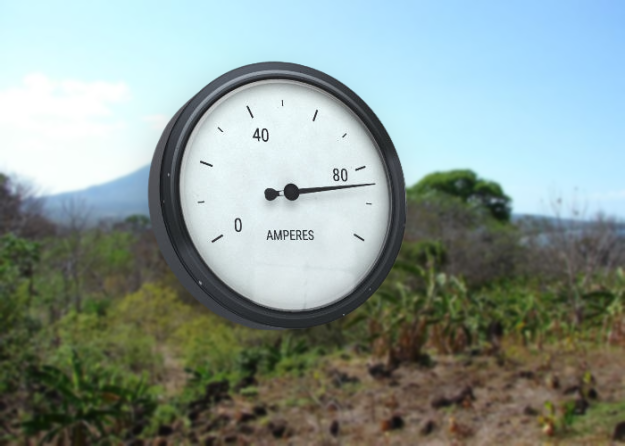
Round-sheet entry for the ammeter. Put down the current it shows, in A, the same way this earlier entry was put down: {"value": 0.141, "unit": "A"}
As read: {"value": 85, "unit": "A"}
